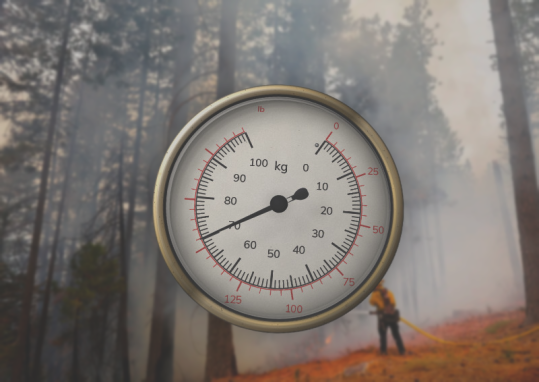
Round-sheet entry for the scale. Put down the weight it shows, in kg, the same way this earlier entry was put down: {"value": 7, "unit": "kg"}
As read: {"value": 70, "unit": "kg"}
